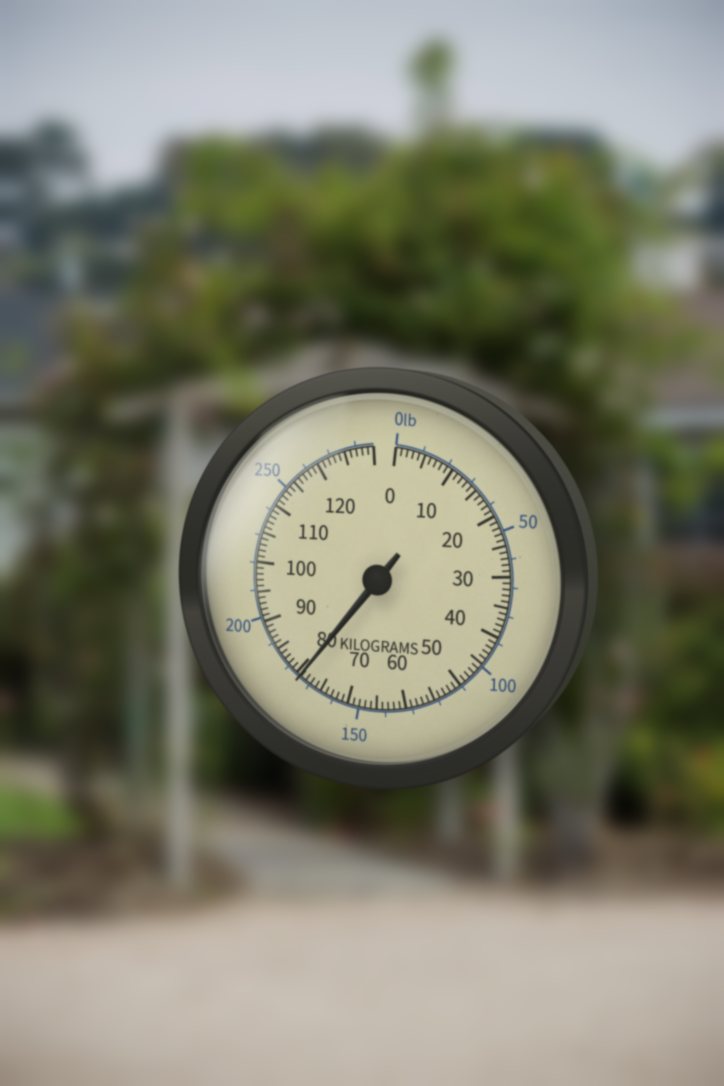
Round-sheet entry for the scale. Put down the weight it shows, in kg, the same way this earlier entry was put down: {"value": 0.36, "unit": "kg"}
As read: {"value": 79, "unit": "kg"}
